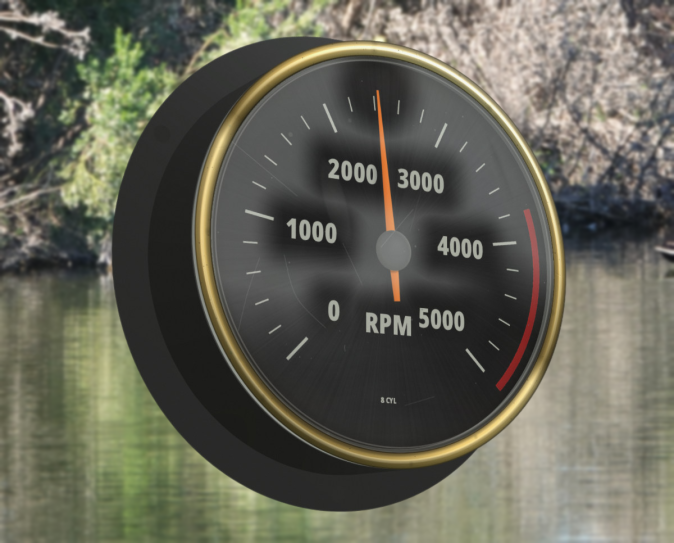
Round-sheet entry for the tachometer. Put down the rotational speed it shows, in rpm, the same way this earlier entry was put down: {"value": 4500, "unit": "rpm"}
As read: {"value": 2400, "unit": "rpm"}
